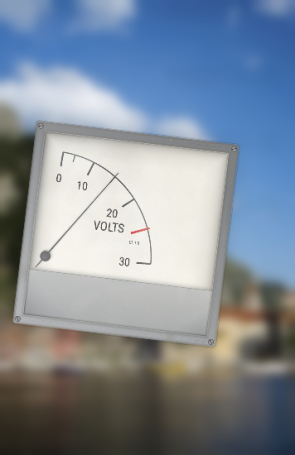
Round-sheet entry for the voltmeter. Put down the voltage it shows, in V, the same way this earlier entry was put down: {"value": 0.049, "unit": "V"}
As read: {"value": 15, "unit": "V"}
